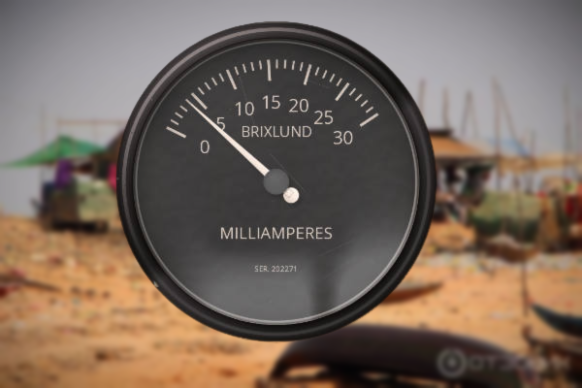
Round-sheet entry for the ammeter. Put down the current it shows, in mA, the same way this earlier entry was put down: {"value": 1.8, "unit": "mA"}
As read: {"value": 4, "unit": "mA"}
